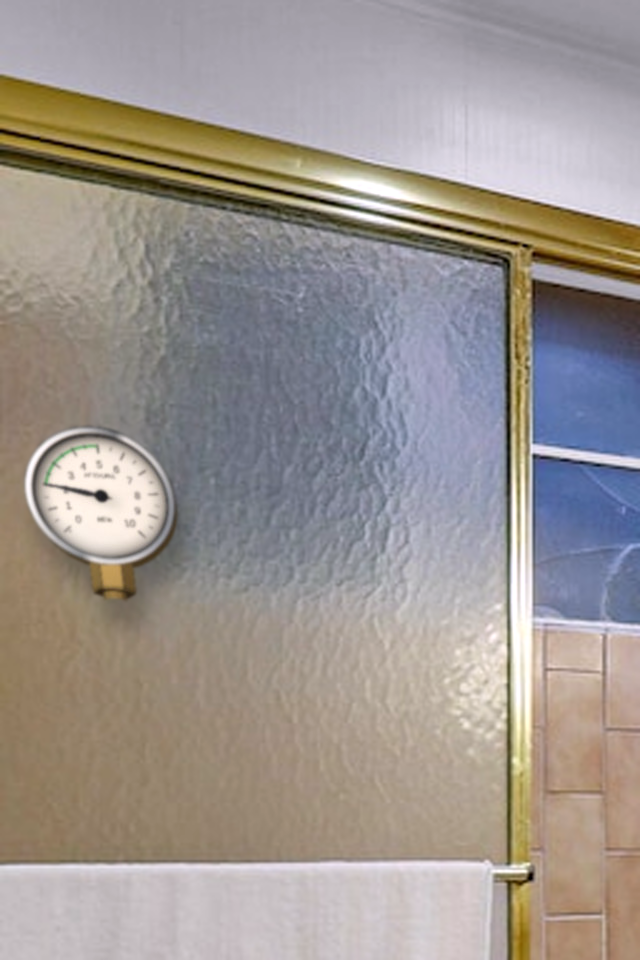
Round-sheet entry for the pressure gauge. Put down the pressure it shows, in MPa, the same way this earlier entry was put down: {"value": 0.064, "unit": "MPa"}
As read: {"value": 2, "unit": "MPa"}
